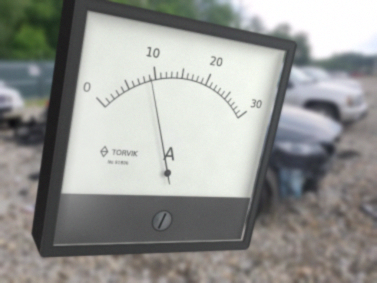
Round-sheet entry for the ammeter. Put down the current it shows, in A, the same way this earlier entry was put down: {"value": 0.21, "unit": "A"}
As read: {"value": 9, "unit": "A"}
